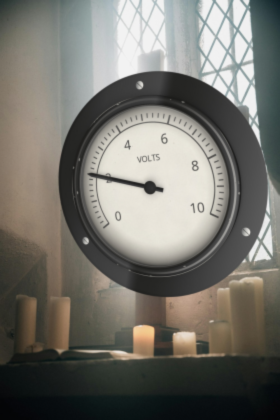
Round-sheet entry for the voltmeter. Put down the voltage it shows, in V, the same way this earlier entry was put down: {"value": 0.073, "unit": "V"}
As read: {"value": 2, "unit": "V"}
